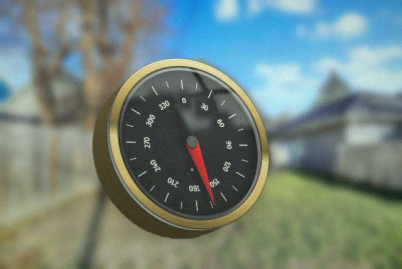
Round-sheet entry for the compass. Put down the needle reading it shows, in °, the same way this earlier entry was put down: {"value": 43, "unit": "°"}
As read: {"value": 165, "unit": "°"}
